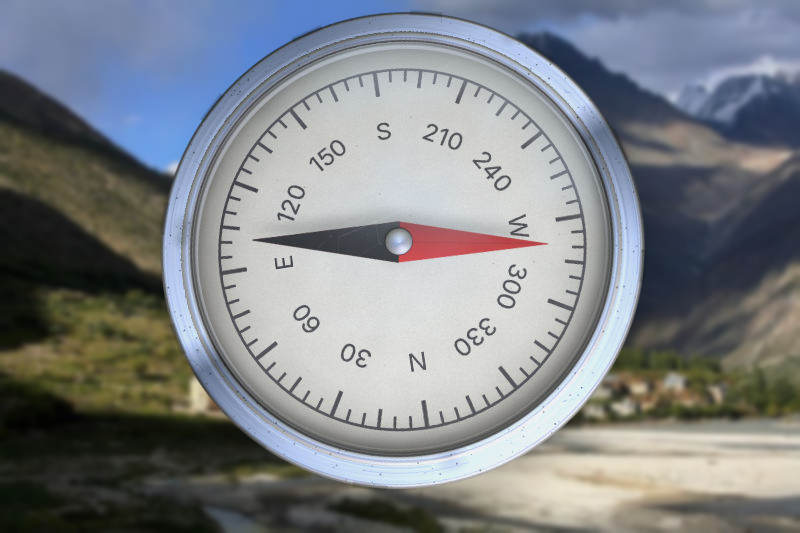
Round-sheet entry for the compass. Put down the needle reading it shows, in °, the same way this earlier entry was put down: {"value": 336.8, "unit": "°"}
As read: {"value": 280, "unit": "°"}
